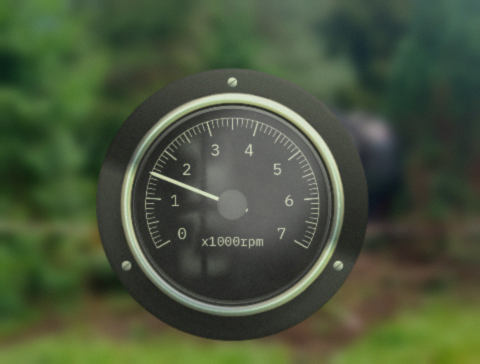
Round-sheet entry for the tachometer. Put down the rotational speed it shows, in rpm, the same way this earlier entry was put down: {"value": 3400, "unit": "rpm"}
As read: {"value": 1500, "unit": "rpm"}
